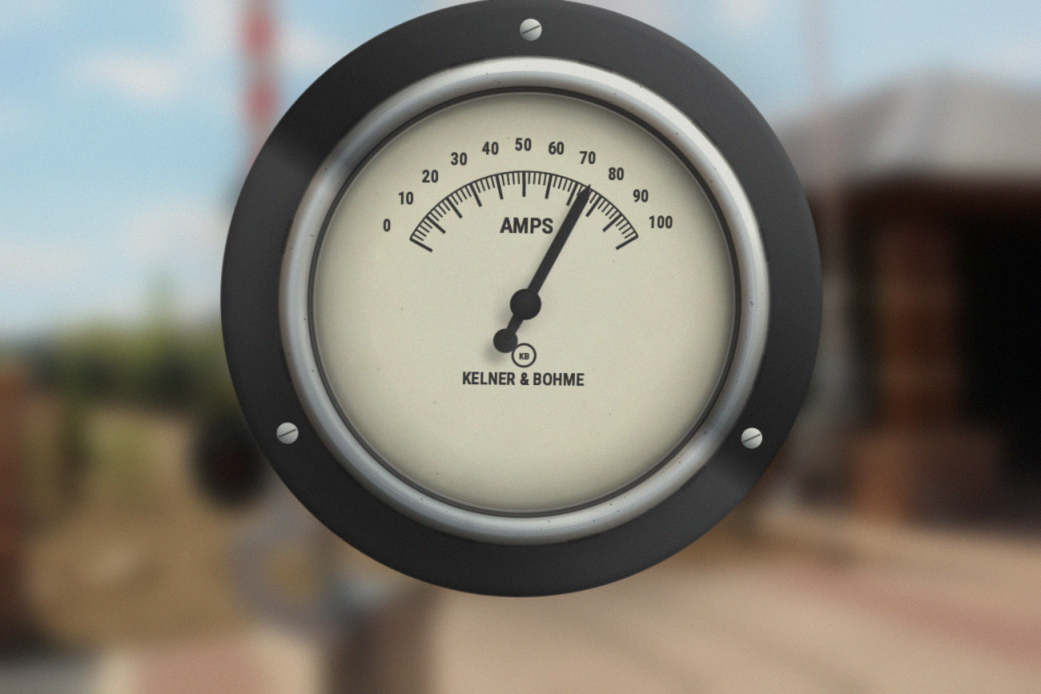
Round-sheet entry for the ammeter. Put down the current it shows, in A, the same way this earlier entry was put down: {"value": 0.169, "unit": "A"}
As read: {"value": 74, "unit": "A"}
